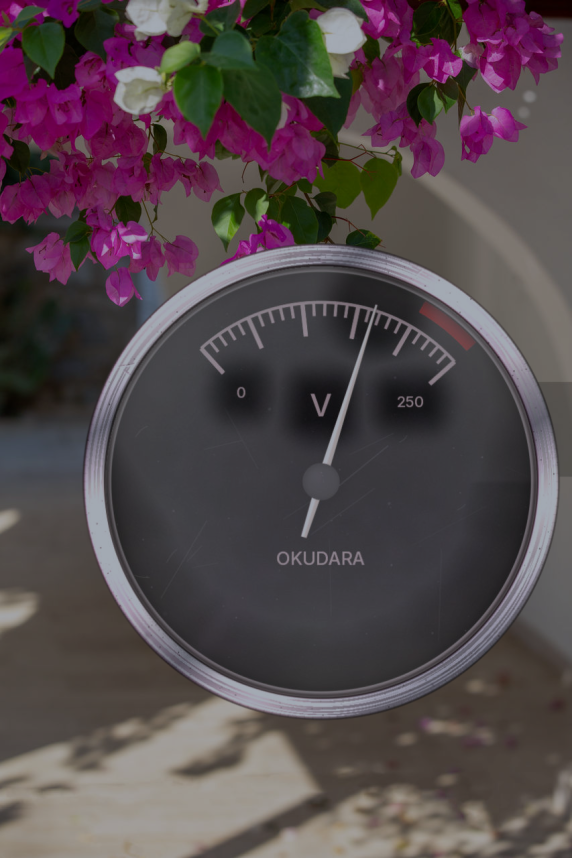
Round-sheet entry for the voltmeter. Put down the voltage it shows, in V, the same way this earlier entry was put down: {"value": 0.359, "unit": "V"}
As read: {"value": 165, "unit": "V"}
